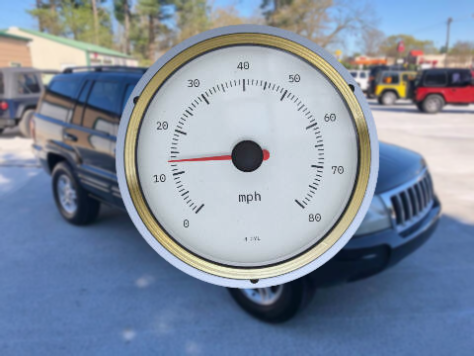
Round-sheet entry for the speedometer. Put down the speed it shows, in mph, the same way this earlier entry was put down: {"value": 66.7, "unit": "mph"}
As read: {"value": 13, "unit": "mph"}
